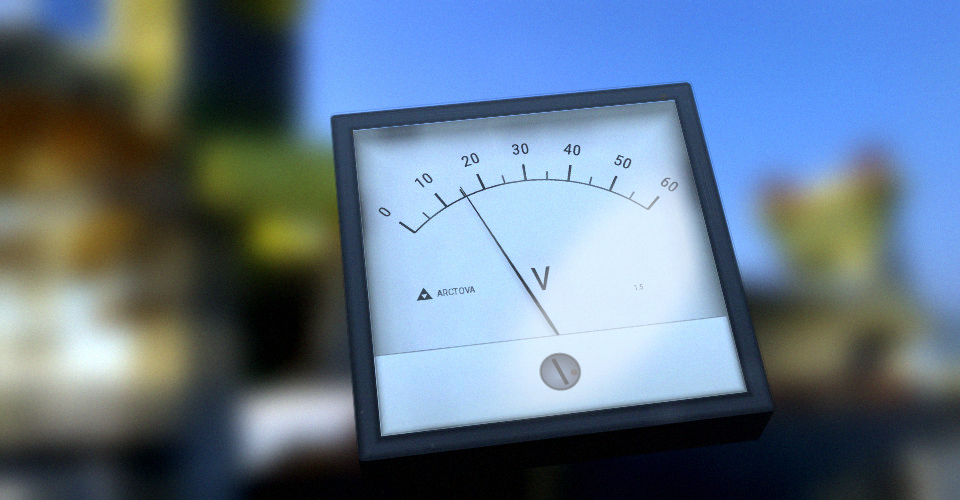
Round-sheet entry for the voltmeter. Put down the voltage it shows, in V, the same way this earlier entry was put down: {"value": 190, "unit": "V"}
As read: {"value": 15, "unit": "V"}
